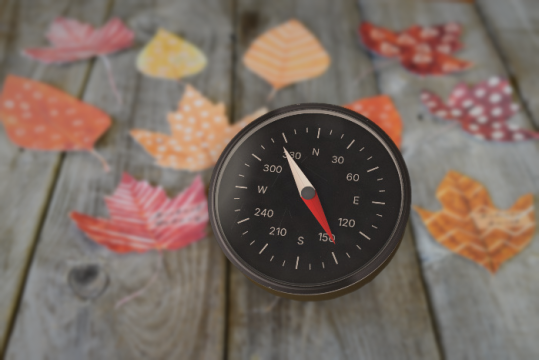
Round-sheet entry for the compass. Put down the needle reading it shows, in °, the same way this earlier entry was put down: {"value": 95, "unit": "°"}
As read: {"value": 145, "unit": "°"}
